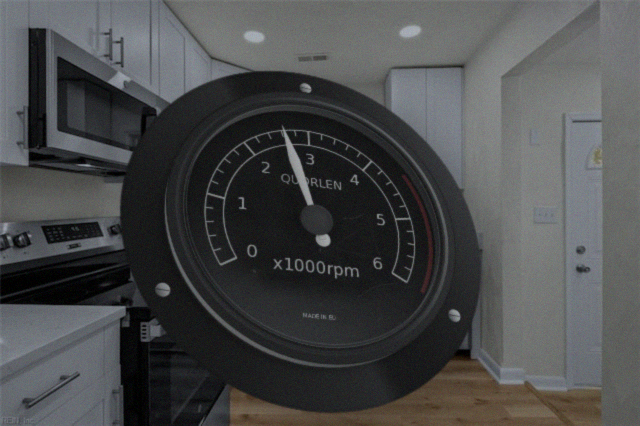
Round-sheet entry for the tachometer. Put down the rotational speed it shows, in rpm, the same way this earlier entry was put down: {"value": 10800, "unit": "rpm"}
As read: {"value": 2600, "unit": "rpm"}
